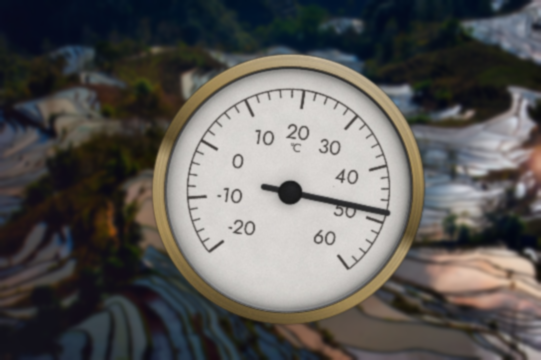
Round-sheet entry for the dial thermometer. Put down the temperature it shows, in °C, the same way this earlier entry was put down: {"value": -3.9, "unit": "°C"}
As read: {"value": 48, "unit": "°C"}
